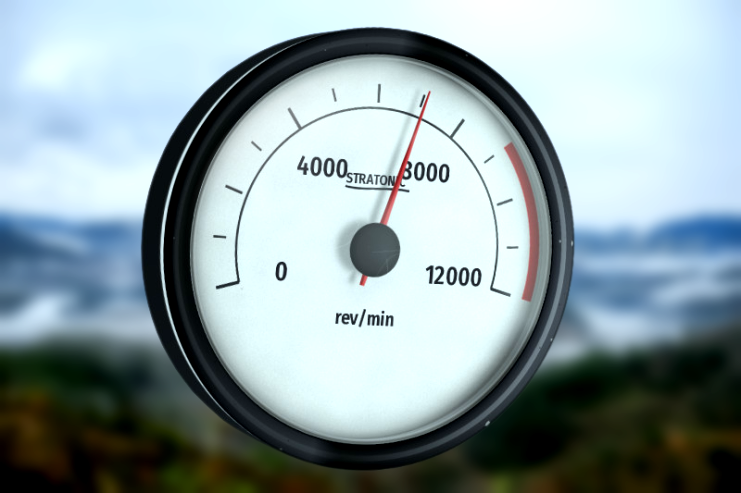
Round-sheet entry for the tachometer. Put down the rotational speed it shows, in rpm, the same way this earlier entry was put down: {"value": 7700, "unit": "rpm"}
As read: {"value": 7000, "unit": "rpm"}
